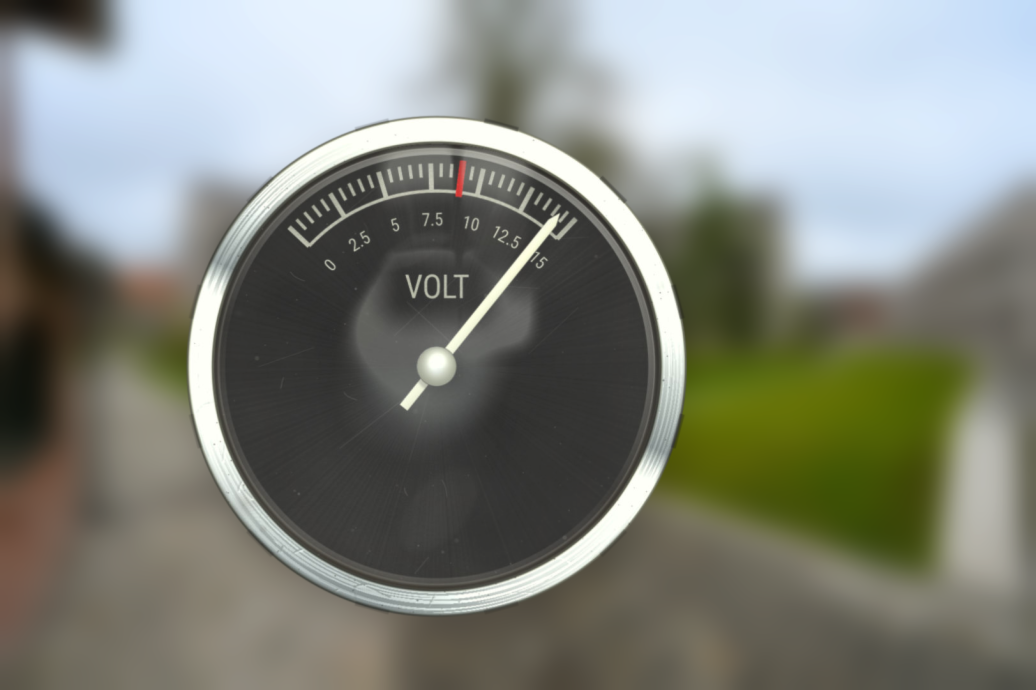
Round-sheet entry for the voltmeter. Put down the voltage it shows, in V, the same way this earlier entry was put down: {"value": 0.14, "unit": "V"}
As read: {"value": 14.25, "unit": "V"}
